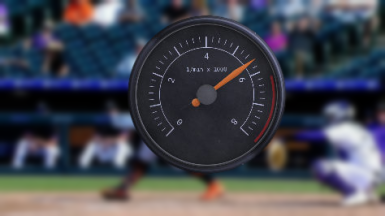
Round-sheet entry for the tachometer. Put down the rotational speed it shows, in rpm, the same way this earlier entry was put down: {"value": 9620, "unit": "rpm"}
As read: {"value": 5600, "unit": "rpm"}
